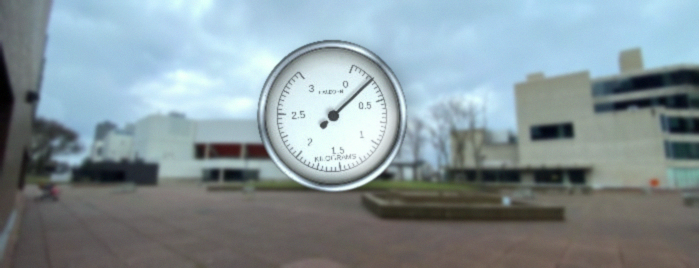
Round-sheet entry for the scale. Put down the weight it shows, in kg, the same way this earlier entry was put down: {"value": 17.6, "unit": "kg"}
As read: {"value": 0.25, "unit": "kg"}
